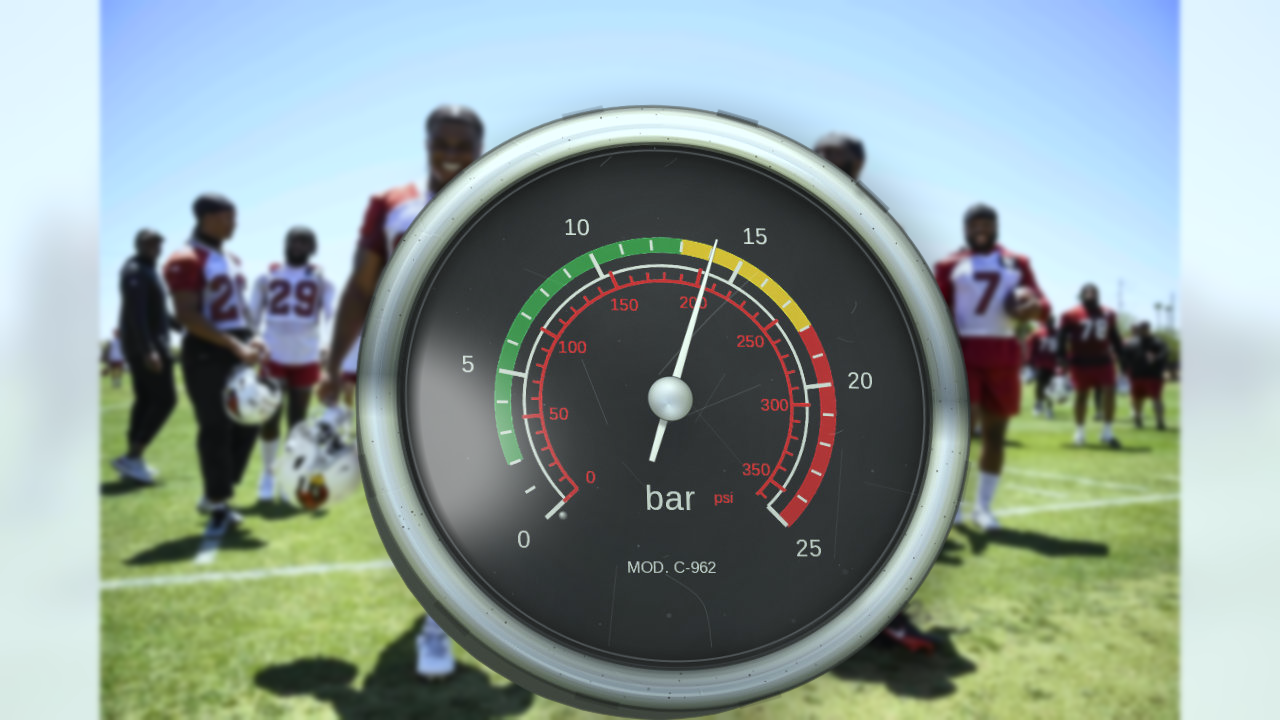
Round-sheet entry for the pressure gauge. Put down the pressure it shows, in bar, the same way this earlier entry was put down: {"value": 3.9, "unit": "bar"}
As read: {"value": 14, "unit": "bar"}
